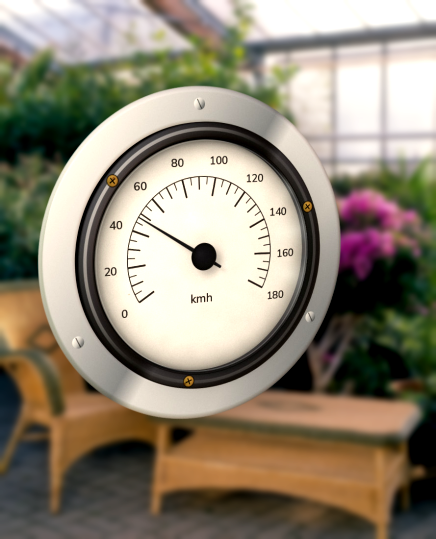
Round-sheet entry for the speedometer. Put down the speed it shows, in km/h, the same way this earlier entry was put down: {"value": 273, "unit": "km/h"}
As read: {"value": 47.5, "unit": "km/h"}
